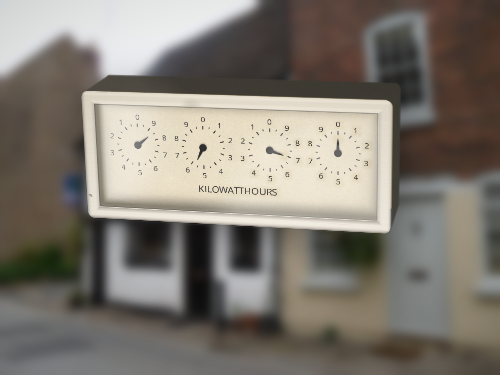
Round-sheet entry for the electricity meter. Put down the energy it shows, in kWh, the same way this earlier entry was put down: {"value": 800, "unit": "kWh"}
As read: {"value": 8570, "unit": "kWh"}
